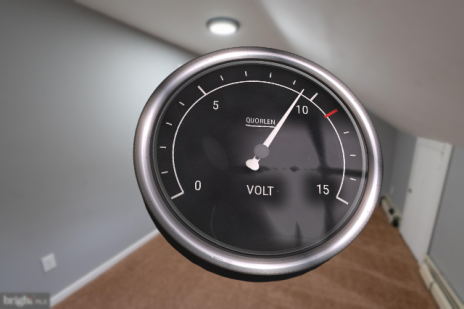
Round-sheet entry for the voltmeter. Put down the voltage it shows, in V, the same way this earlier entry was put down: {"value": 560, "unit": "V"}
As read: {"value": 9.5, "unit": "V"}
